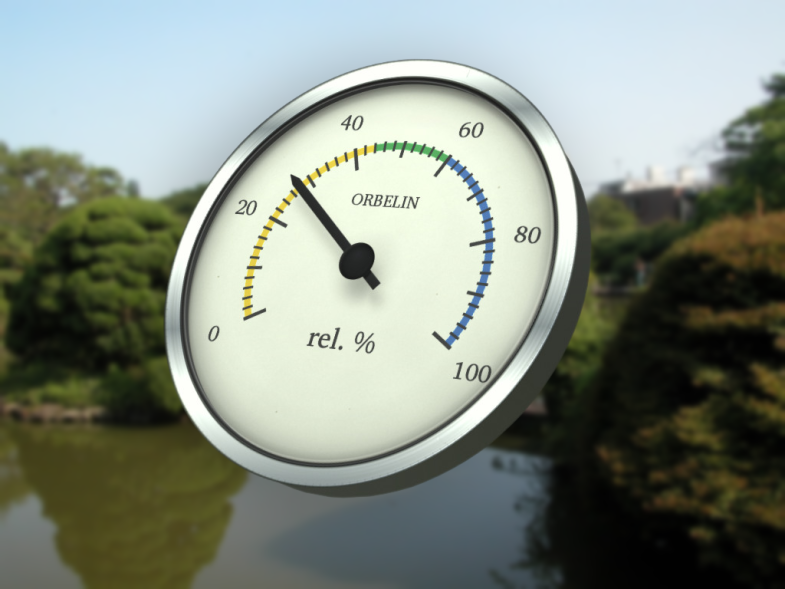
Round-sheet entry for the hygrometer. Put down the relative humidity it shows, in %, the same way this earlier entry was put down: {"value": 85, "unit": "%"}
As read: {"value": 28, "unit": "%"}
